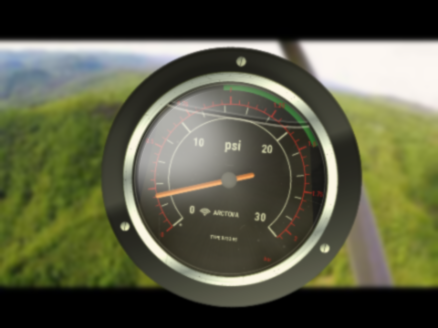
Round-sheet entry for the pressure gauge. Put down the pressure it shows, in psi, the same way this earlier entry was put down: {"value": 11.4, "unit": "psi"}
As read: {"value": 3, "unit": "psi"}
